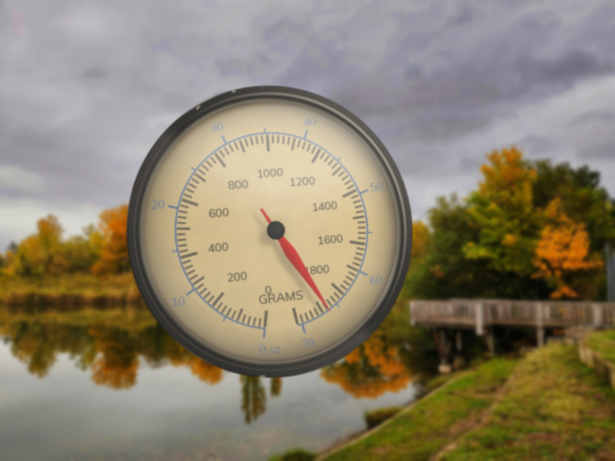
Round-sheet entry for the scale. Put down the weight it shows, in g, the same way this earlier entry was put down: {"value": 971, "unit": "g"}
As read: {"value": 1880, "unit": "g"}
